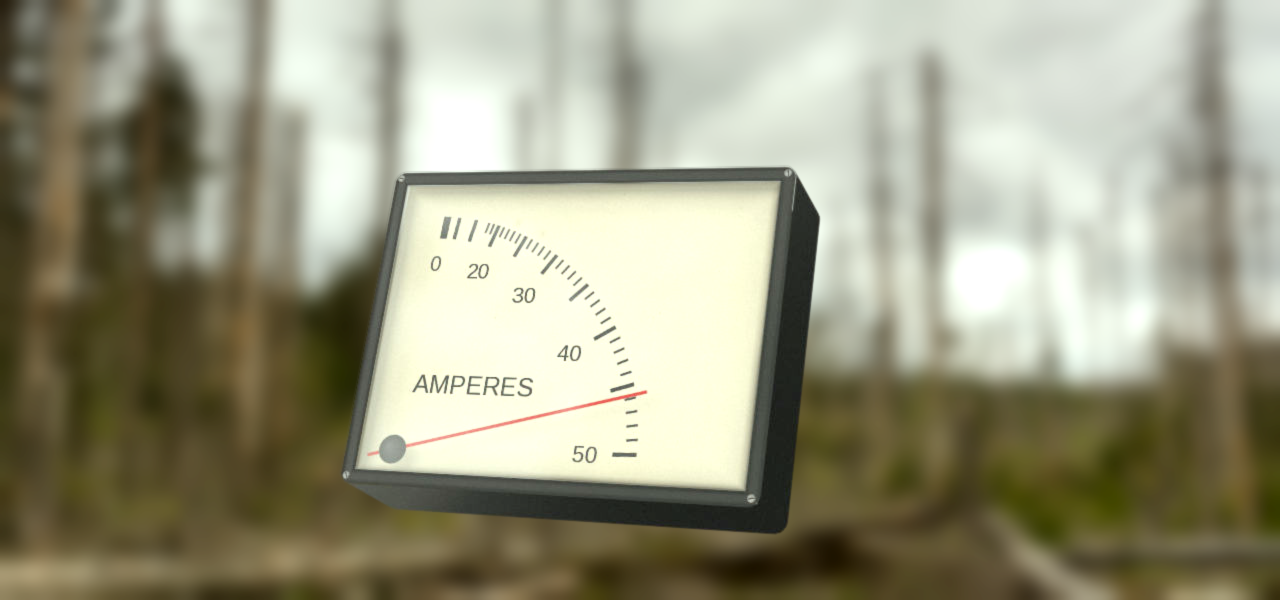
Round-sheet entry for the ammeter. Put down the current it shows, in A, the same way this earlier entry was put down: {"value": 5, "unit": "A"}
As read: {"value": 46, "unit": "A"}
